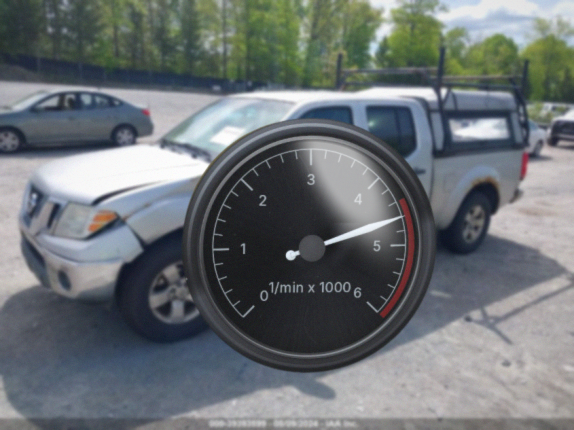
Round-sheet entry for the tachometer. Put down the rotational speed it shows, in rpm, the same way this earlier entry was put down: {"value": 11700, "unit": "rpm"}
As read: {"value": 4600, "unit": "rpm"}
